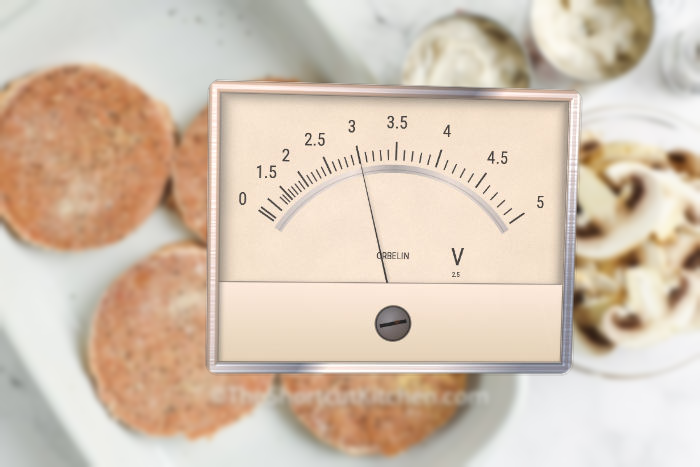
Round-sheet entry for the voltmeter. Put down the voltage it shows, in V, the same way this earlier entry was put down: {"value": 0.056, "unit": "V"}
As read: {"value": 3, "unit": "V"}
